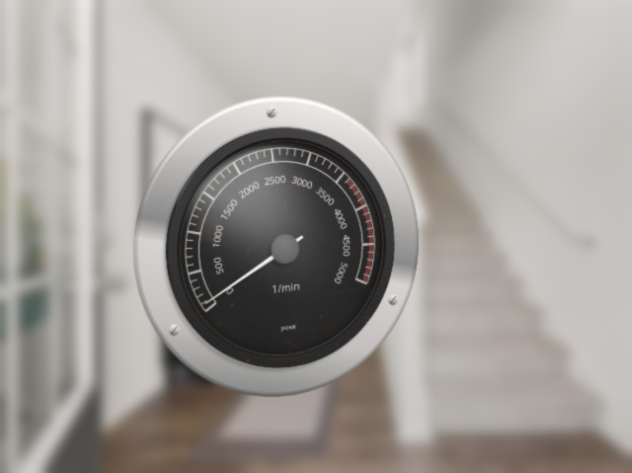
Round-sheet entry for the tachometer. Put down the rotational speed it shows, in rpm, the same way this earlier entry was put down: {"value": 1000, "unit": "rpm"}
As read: {"value": 100, "unit": "rpm"}
